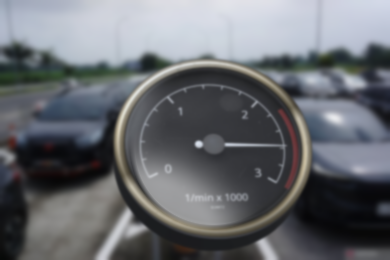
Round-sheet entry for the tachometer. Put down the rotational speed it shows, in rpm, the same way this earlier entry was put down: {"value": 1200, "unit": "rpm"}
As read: {"value": 2600, "unit": "rpm"}
